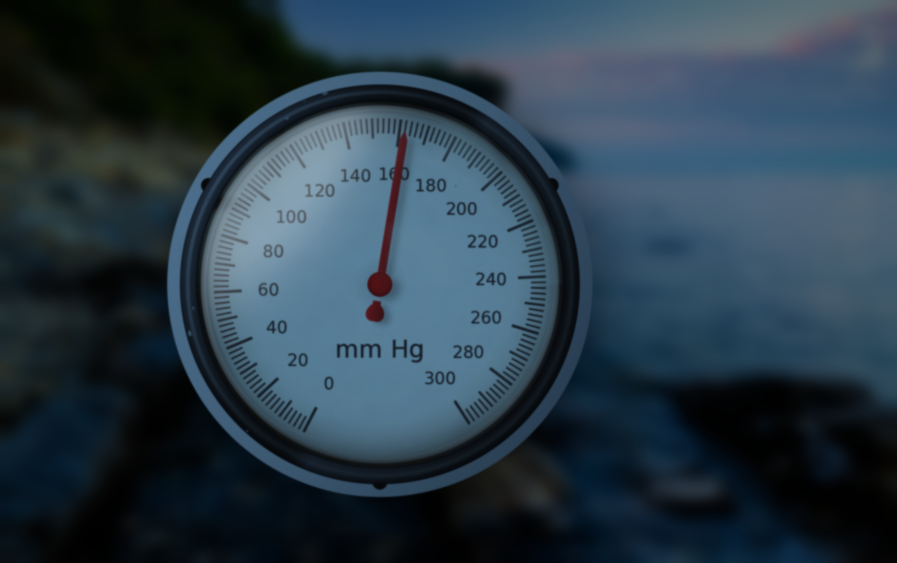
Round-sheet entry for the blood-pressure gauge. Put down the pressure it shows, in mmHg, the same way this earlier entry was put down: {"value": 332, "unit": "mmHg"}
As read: {"value": 162, "unit": "mmHg"}
